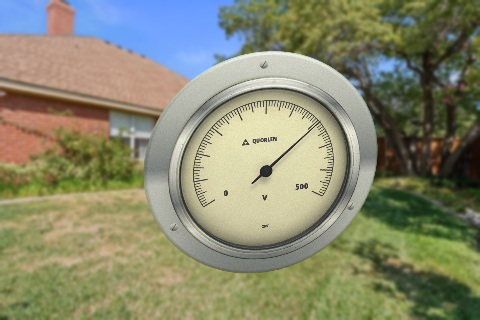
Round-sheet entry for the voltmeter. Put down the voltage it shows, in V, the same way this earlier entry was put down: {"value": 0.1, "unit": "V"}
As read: {"value": 350, "unit": "V"}
